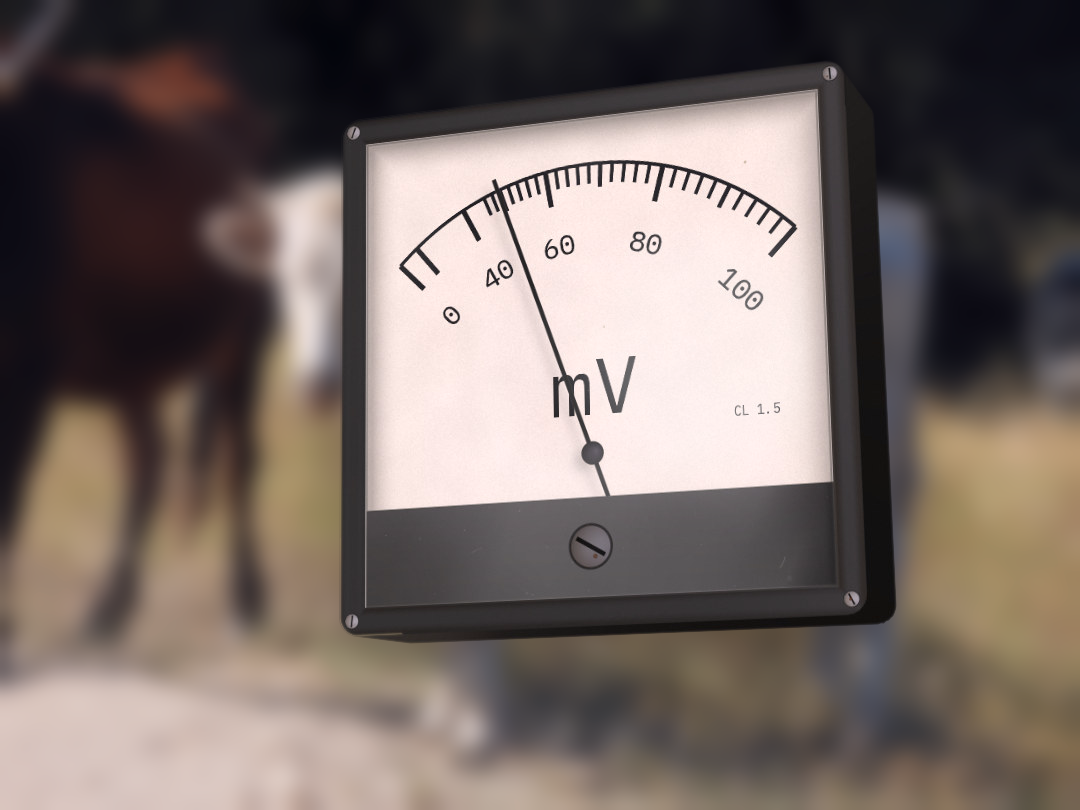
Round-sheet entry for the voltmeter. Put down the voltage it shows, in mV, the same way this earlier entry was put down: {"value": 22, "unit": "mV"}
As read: {"value": 50, "unit": "mV"}
